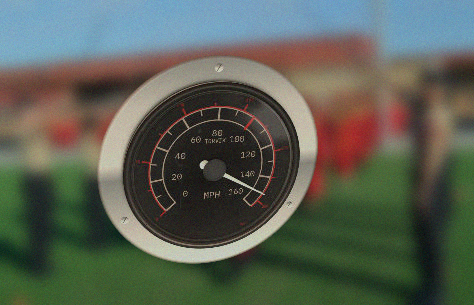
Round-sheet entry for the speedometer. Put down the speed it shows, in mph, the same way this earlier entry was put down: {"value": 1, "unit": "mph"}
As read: {"value": 150, "unit": "mph"}
